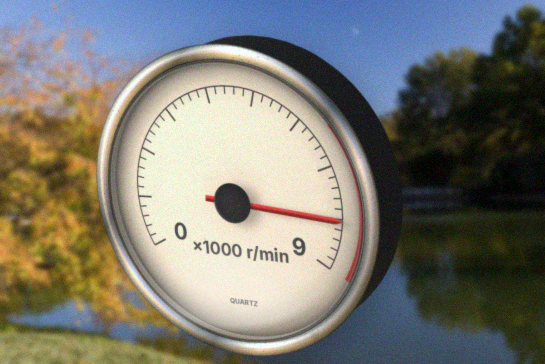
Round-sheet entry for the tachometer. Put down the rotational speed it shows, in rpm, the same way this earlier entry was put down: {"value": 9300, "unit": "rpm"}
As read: {"value": 8000, "unit": "rpm"}
